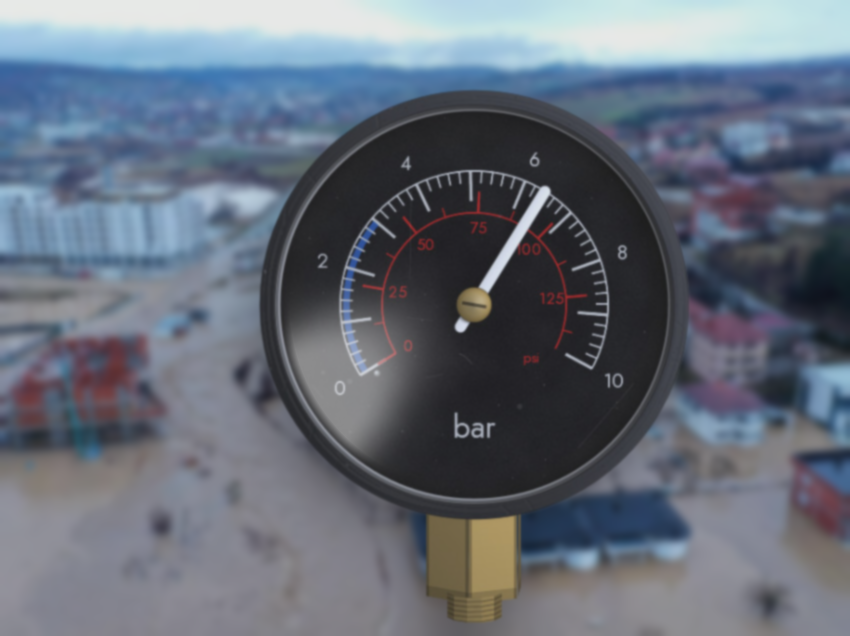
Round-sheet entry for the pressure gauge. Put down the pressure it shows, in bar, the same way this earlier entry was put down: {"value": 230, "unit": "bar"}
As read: {"value": 6.4, "unit": "bar"}
